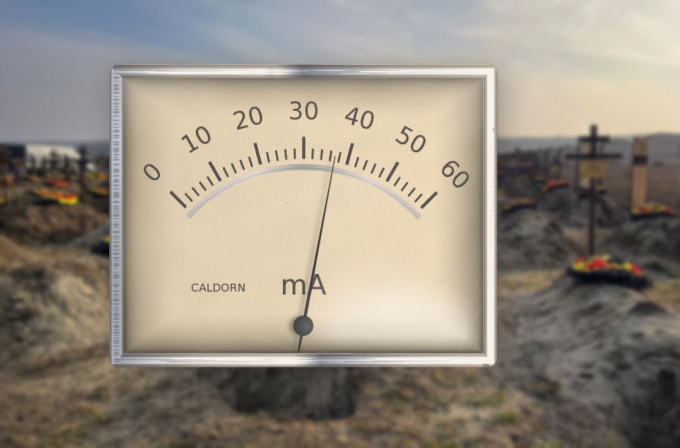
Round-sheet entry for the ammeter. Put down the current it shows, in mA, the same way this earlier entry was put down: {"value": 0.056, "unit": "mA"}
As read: {"value": 37, "unit": "mA"}
